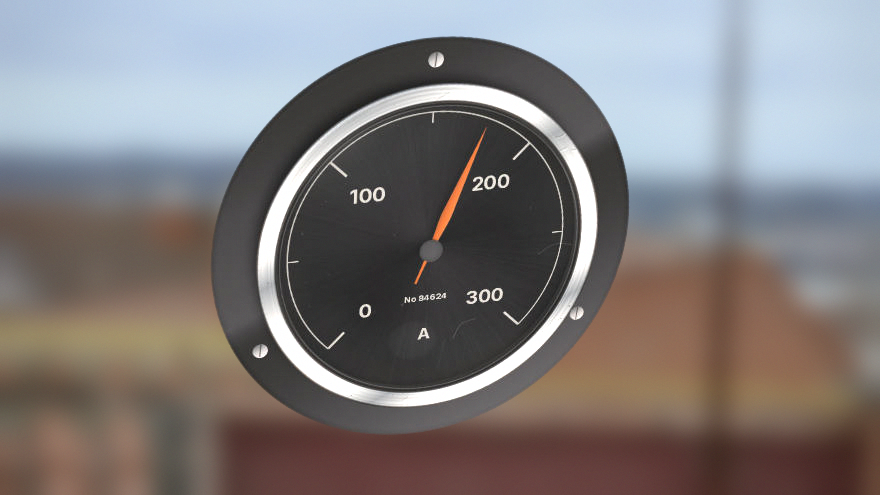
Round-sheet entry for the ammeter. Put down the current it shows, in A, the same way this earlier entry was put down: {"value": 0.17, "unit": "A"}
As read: {"value": 175, "unit": "A"}
